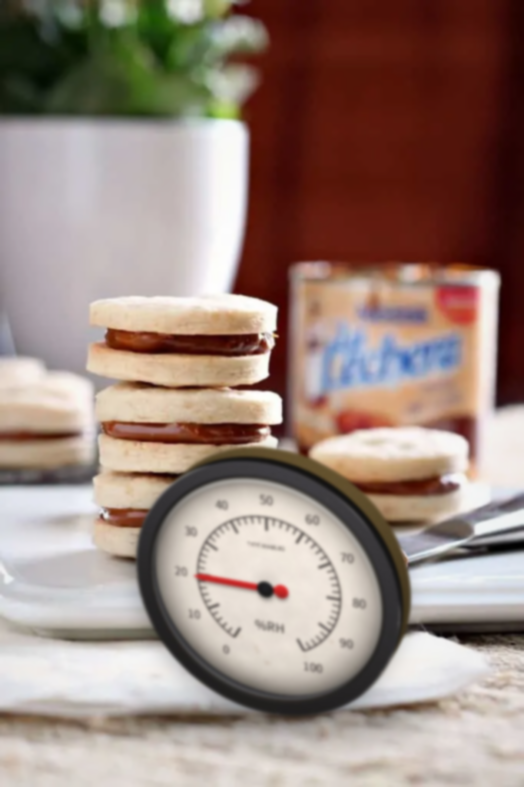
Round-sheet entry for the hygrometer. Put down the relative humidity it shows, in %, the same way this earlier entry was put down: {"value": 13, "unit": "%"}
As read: {"value": 20, "unit": "%"}
